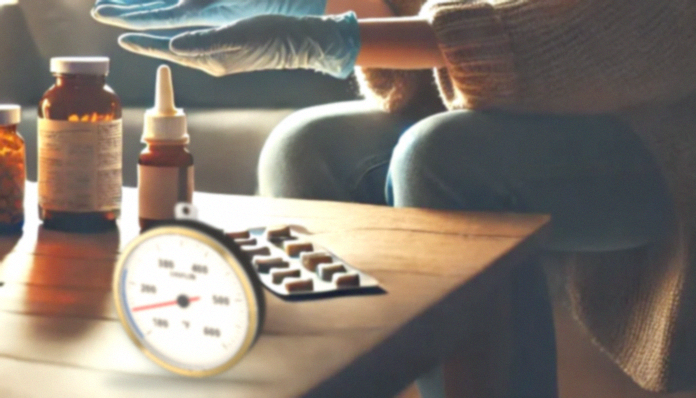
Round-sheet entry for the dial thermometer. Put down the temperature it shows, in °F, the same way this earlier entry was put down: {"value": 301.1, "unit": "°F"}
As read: {"value": 150, "unit": "°F"}
